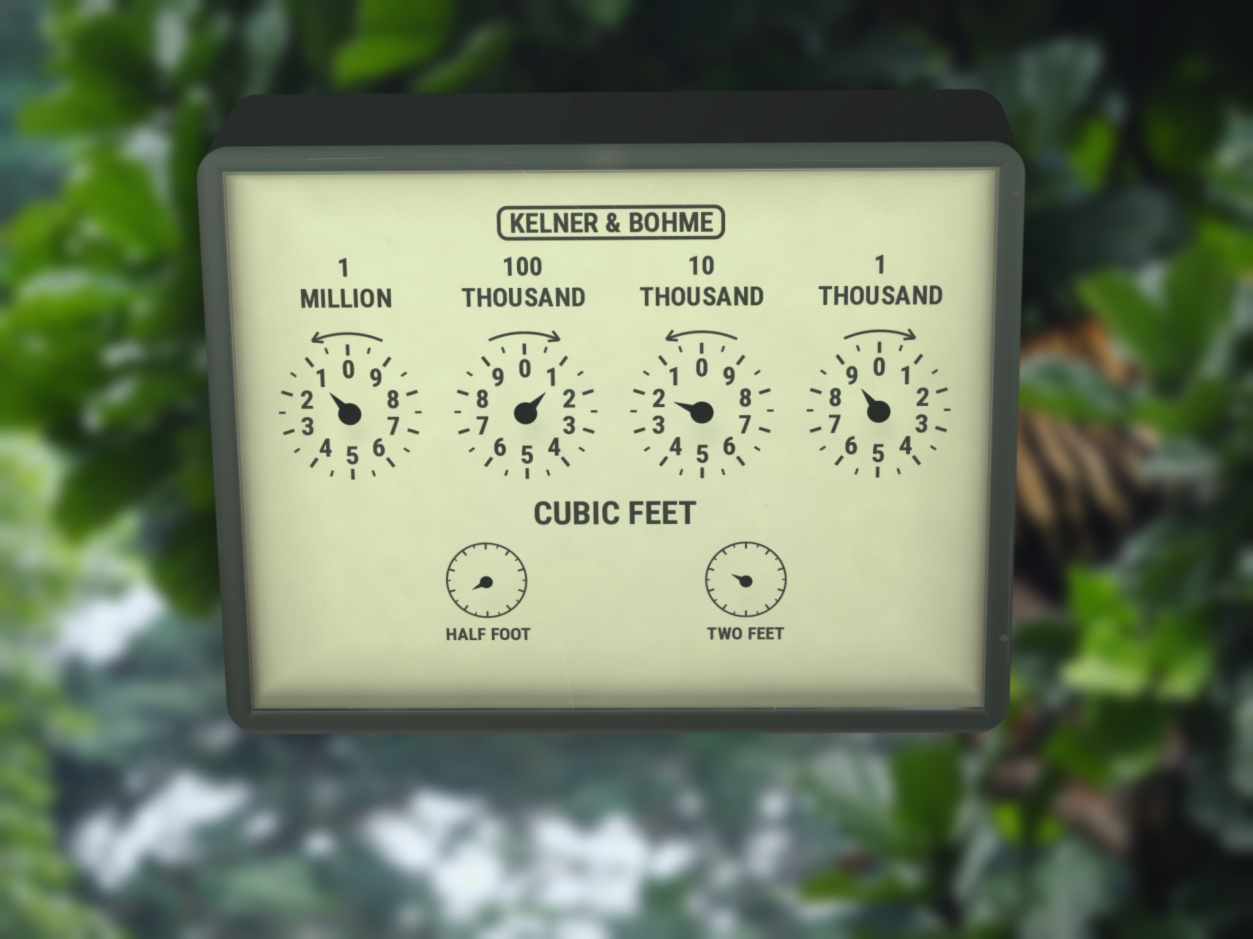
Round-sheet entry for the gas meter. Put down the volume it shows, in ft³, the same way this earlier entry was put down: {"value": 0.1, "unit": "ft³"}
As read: {"value": 111900, "unit": "ft³"}
